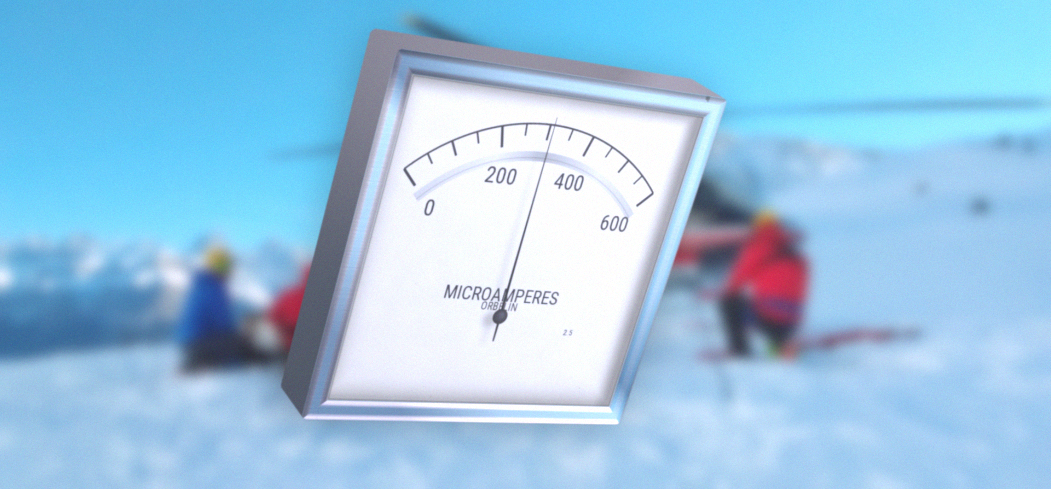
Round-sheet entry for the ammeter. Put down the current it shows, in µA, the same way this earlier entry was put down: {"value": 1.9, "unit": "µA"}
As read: {"value": 300, "unit": "µA"}
